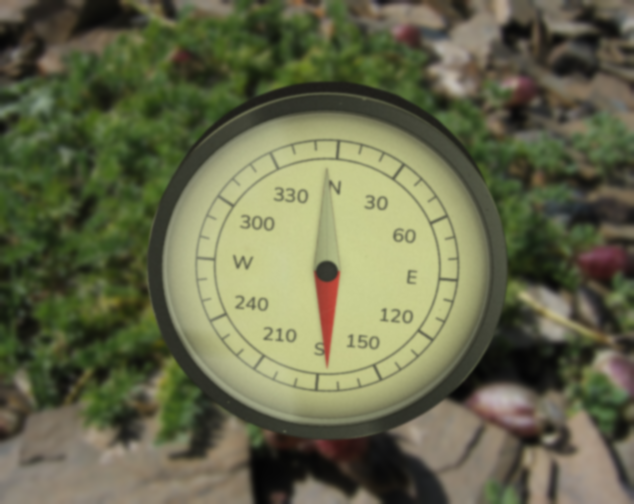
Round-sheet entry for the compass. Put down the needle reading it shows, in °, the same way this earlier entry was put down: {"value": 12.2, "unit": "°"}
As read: {"value": 175, "unit": "°"}
